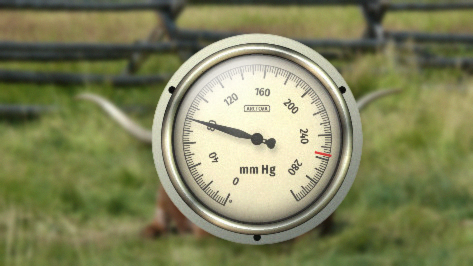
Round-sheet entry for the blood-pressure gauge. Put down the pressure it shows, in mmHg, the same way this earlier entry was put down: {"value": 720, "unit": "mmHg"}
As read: {"value": 80, "unit": "mmHg"}
